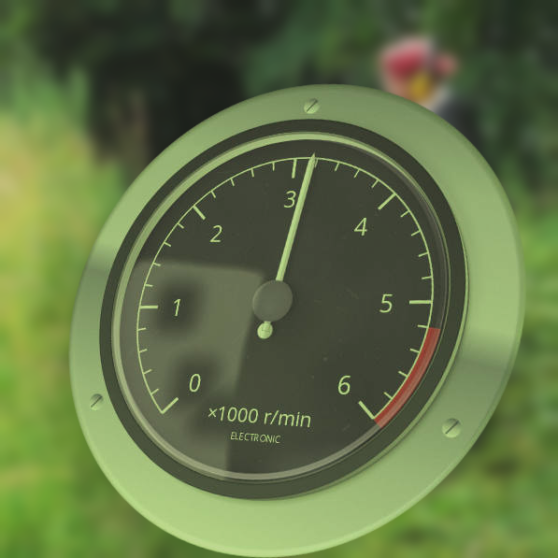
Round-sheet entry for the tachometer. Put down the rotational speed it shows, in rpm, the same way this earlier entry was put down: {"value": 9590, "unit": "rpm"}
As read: {"value": 3200, "unit": "rpm"}
